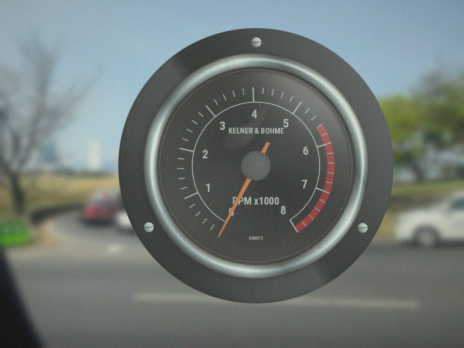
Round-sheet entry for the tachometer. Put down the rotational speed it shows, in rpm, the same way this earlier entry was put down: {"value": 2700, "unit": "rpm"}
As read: {"value": 0, "unit": "rpm"}
